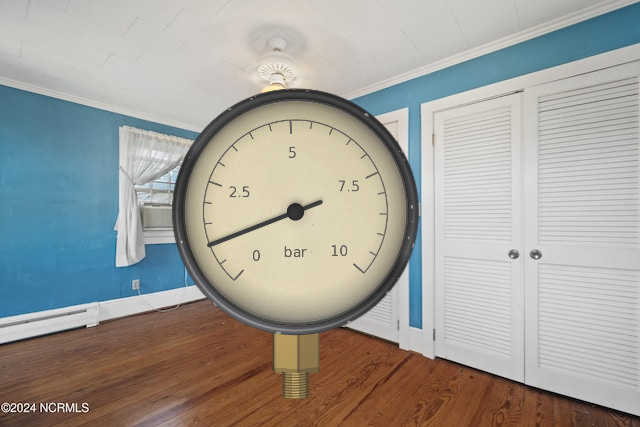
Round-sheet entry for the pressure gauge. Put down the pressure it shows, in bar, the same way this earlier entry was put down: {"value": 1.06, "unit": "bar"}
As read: {"value": 1, "unit": "bar"}
